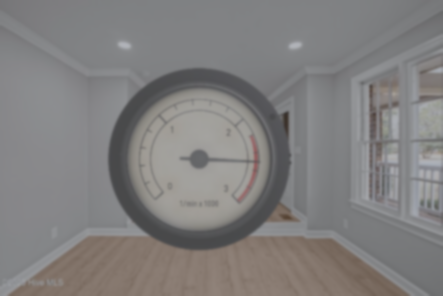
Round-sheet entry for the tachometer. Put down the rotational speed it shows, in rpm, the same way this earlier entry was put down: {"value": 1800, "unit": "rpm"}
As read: {"value": 2500, "unit": "rpm"}
